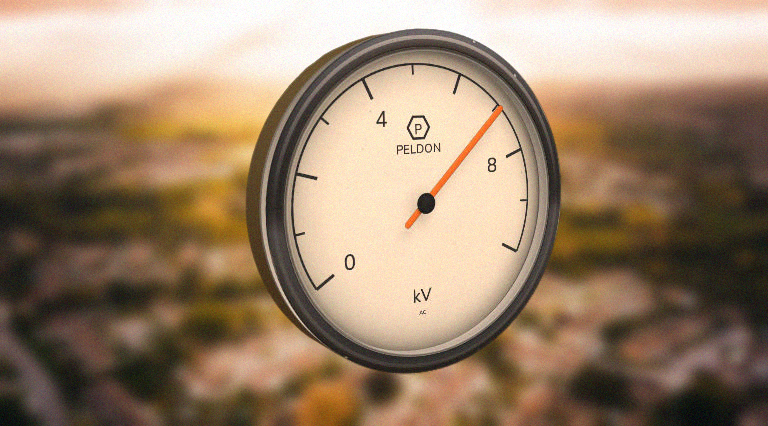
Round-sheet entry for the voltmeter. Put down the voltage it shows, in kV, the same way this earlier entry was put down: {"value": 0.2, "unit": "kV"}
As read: {"value": 7, "unit": "kV"}
